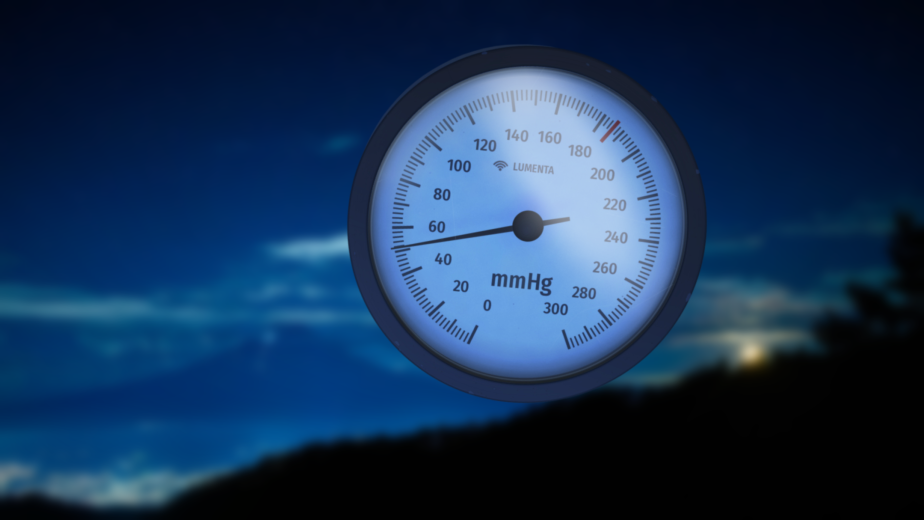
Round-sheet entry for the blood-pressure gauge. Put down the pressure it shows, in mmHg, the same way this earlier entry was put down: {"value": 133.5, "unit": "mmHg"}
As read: {"value": 52, "unit": "mmHg"}
